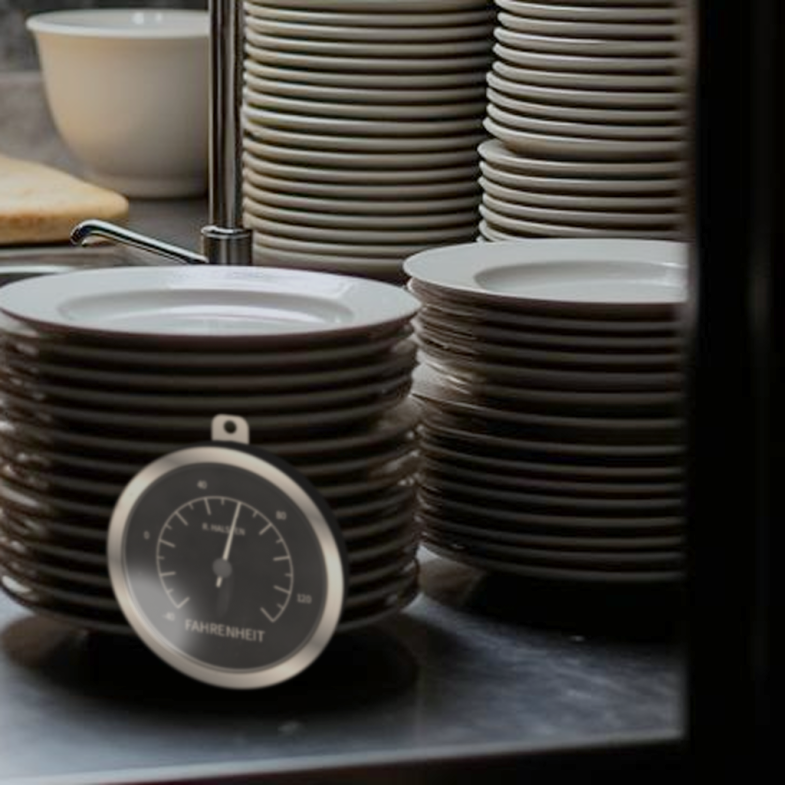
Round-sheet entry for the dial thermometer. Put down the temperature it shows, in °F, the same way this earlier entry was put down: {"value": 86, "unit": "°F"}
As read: {"value": 60, "unit": "°F"}
